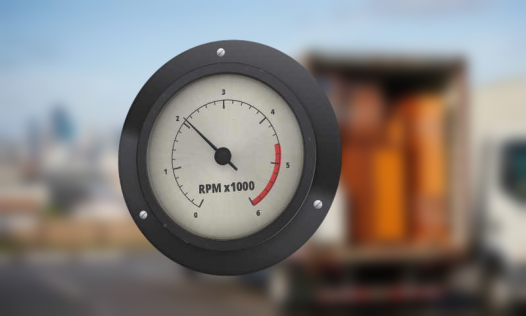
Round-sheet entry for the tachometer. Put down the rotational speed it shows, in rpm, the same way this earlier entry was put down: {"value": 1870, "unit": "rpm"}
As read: {"value": 2100, "unit": "rpm"}
